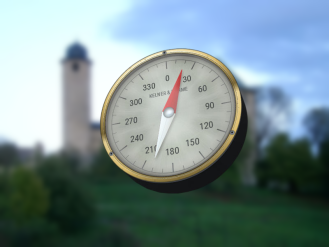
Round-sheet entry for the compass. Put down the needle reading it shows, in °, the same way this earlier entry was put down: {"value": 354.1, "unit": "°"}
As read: {"value": 20, "unit": "°"}
